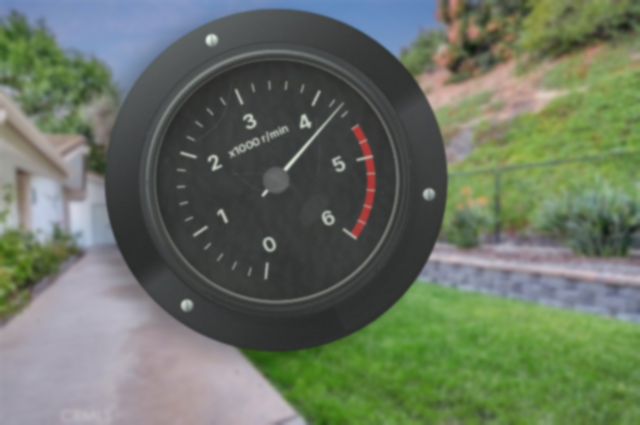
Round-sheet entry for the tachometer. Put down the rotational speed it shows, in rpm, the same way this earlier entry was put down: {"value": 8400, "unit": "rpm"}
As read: {"value": 4300, "unit": "rpm"}
